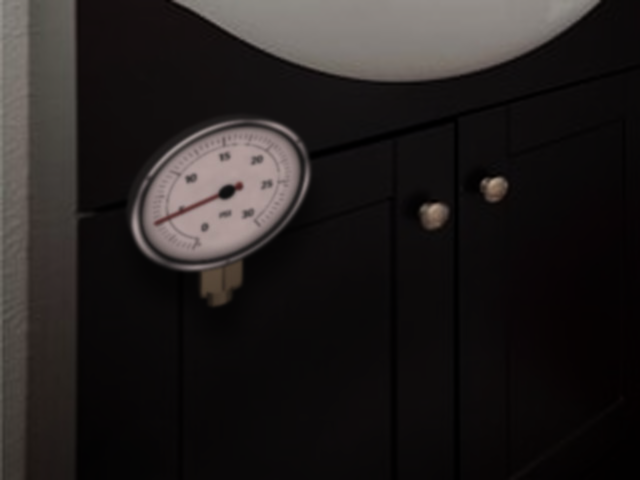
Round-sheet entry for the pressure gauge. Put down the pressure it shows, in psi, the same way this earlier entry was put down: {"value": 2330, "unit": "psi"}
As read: {"value": 5, "unit": "psi"}
